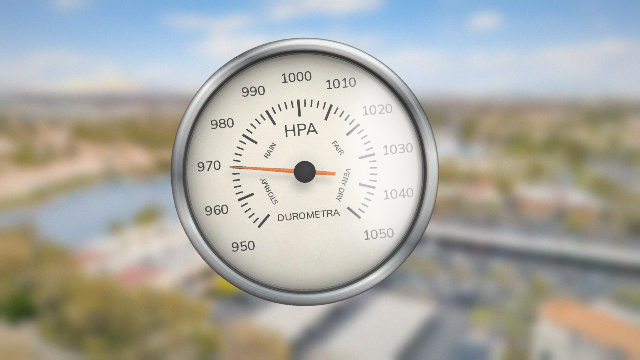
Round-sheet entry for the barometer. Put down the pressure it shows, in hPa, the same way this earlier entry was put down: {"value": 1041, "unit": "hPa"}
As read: {"value": 970, "unit": "hPa"}
